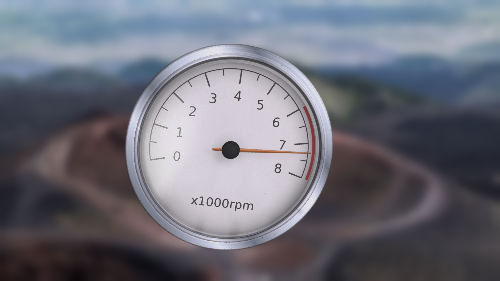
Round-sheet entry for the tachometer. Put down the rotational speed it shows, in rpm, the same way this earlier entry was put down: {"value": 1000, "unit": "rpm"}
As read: {"value": 7250, "unit": "rpm"}
